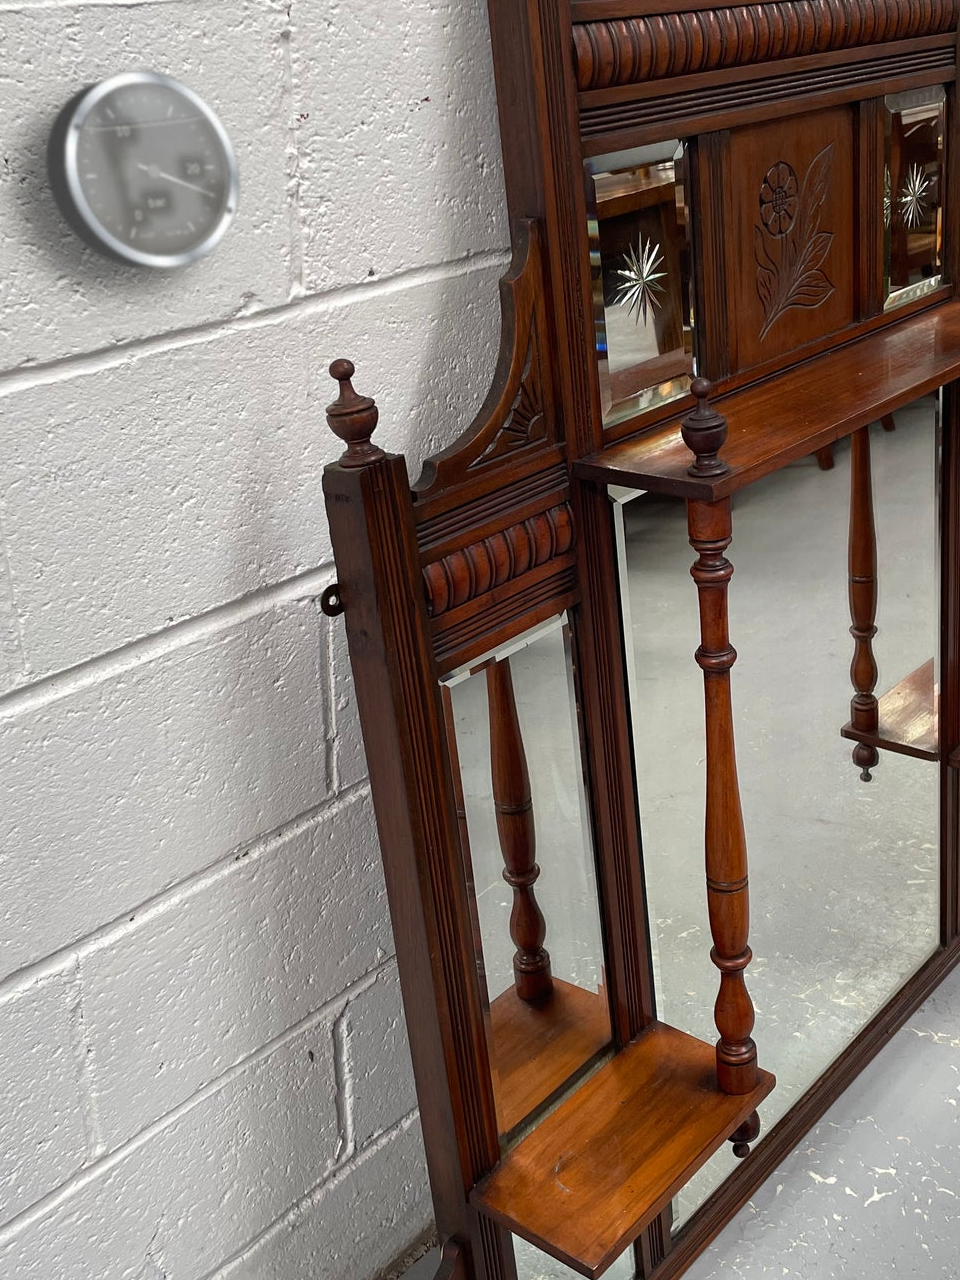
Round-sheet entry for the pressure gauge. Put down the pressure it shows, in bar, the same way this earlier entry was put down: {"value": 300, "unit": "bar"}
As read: {"value": 22, "unit": "bar"}
